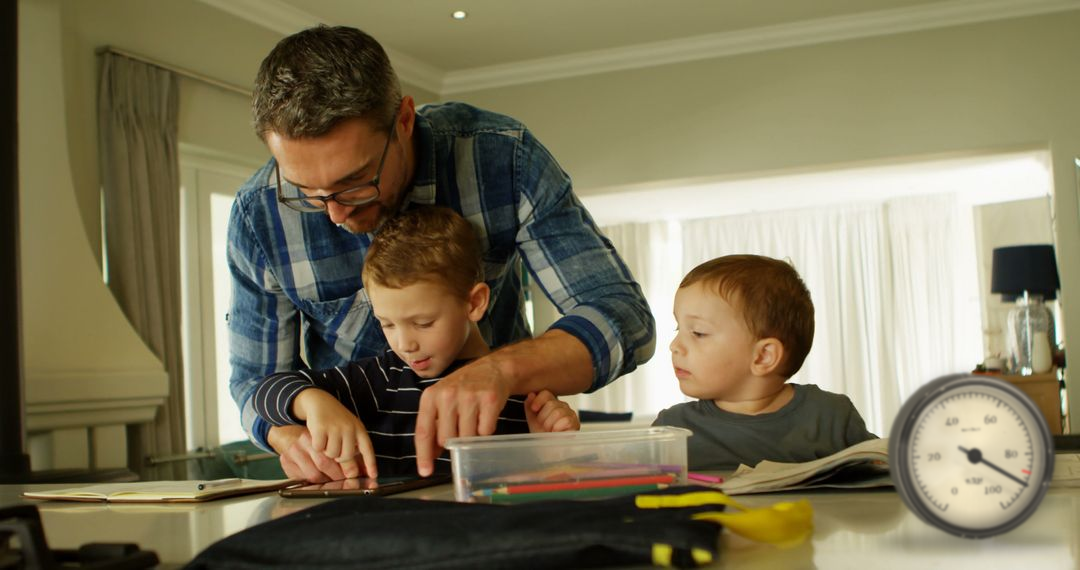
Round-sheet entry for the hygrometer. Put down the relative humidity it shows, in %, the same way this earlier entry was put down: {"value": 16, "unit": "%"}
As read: {"value": 90, "unit": "%"}
